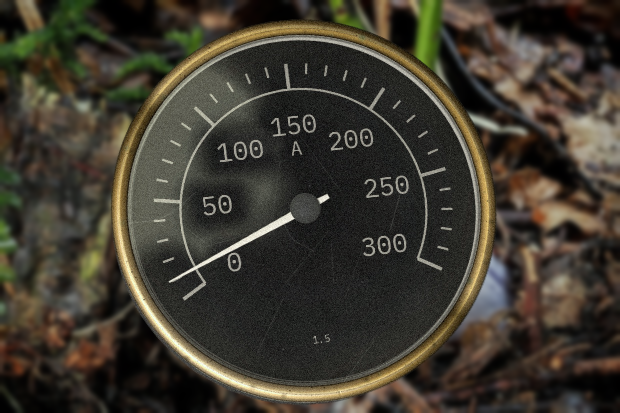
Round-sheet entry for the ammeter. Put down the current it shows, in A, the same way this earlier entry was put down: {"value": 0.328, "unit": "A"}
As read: {"value": 10, "unit": "A"}
